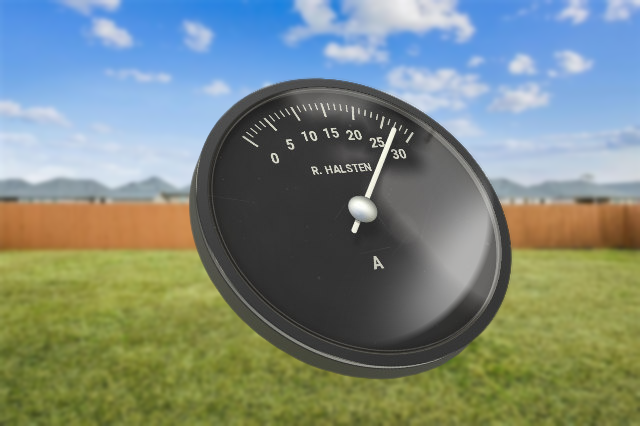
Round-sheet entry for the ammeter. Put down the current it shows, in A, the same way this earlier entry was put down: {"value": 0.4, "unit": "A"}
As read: {"value": 27, "unit": "A"}
